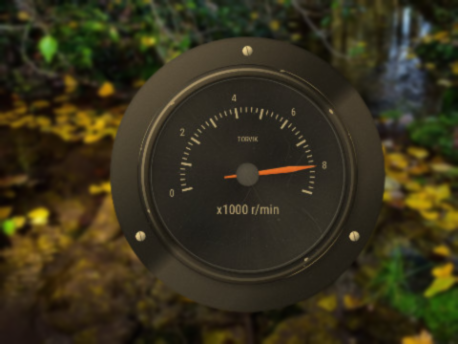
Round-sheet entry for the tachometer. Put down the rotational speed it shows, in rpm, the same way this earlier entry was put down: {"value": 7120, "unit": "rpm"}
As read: {"value": 8000, "unit": "rpm"}
